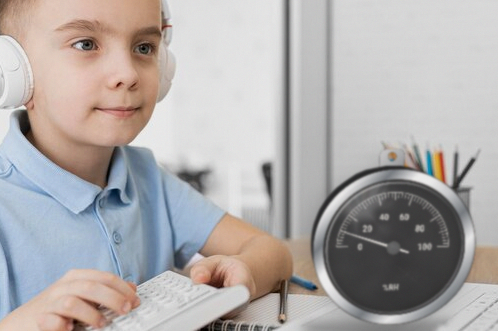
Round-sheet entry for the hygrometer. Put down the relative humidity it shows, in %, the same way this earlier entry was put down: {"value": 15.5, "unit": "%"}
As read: {"value": 10, "unit": "%"}
